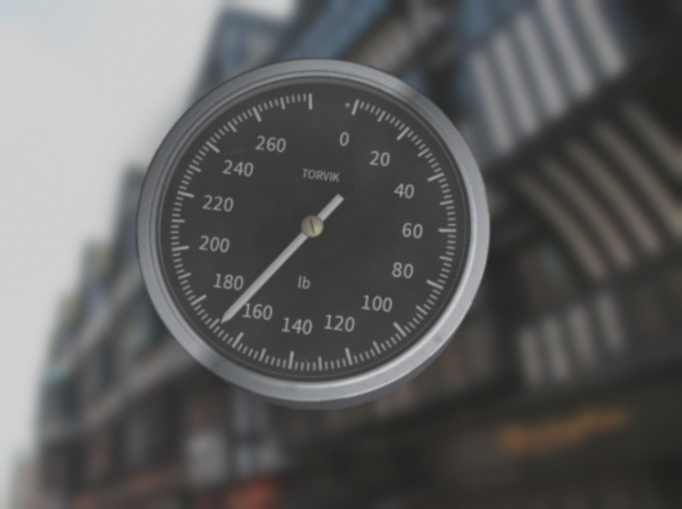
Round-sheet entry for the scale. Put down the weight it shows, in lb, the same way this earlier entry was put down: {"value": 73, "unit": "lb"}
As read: {"value": 168, "unit": "lb"}
